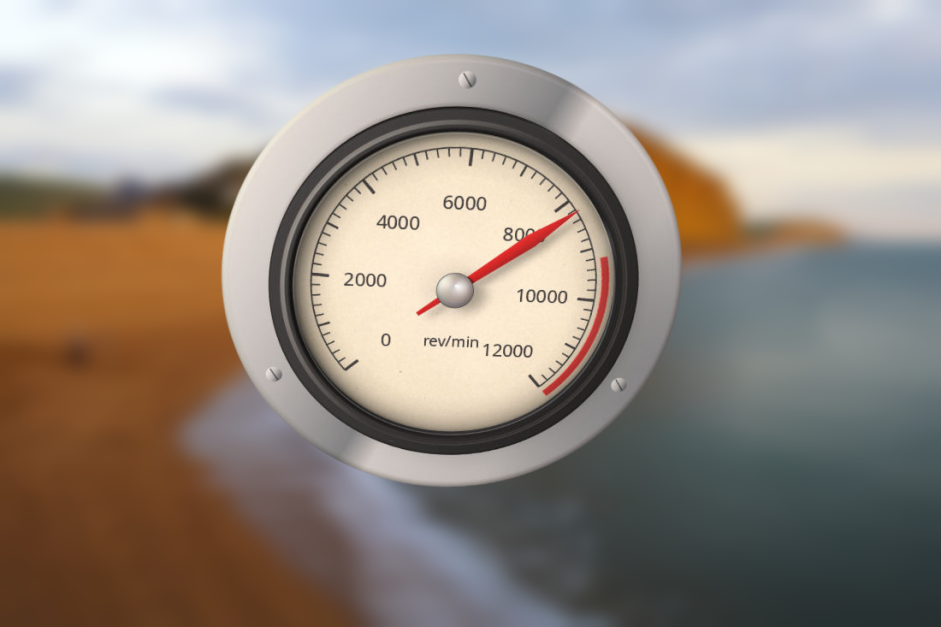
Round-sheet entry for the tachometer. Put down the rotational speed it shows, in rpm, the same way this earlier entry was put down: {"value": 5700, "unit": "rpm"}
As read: {"value": 8200, "unit": "rpm"}
